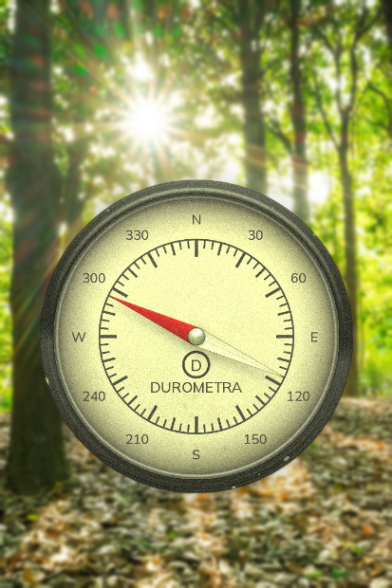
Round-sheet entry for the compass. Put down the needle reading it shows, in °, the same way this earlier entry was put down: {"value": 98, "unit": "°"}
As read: {"value": 295, "unit": "°"}
